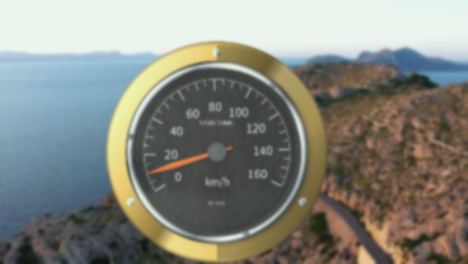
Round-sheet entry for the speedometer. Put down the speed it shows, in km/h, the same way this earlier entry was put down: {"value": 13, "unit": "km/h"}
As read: {"value": 10, "unit": "km/h"}
